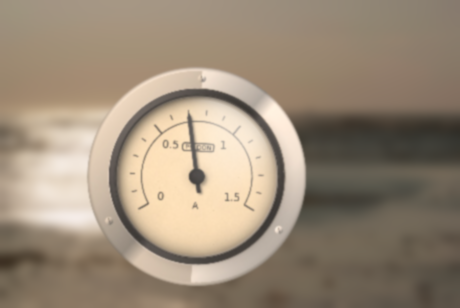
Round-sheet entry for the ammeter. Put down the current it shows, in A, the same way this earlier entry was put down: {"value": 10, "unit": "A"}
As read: {"value": 0.7, "unit": "A"}
